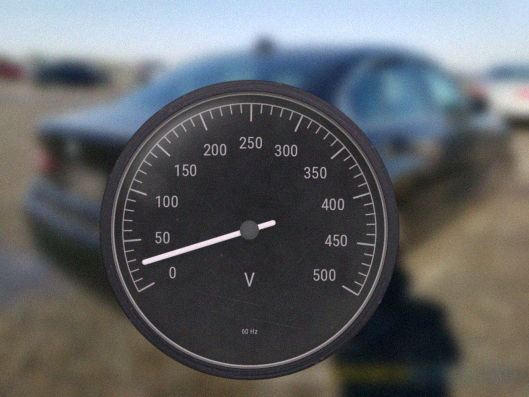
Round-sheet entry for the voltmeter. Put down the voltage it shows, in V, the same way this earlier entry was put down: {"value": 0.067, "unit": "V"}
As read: {"value": 25, "unit": "V"}
